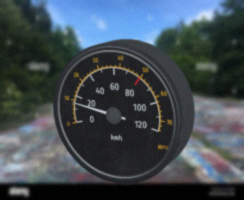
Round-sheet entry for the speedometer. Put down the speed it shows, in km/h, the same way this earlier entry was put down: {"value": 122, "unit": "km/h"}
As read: {"value": 15, "unit": "km/h"}
